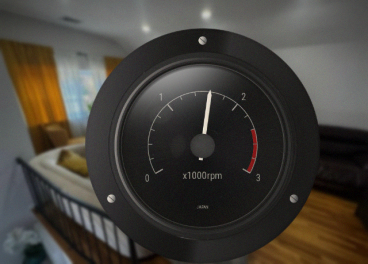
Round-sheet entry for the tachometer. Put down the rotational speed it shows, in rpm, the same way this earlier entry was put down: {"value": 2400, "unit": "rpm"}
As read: {"value": 1600, "unit": "rpm"}
